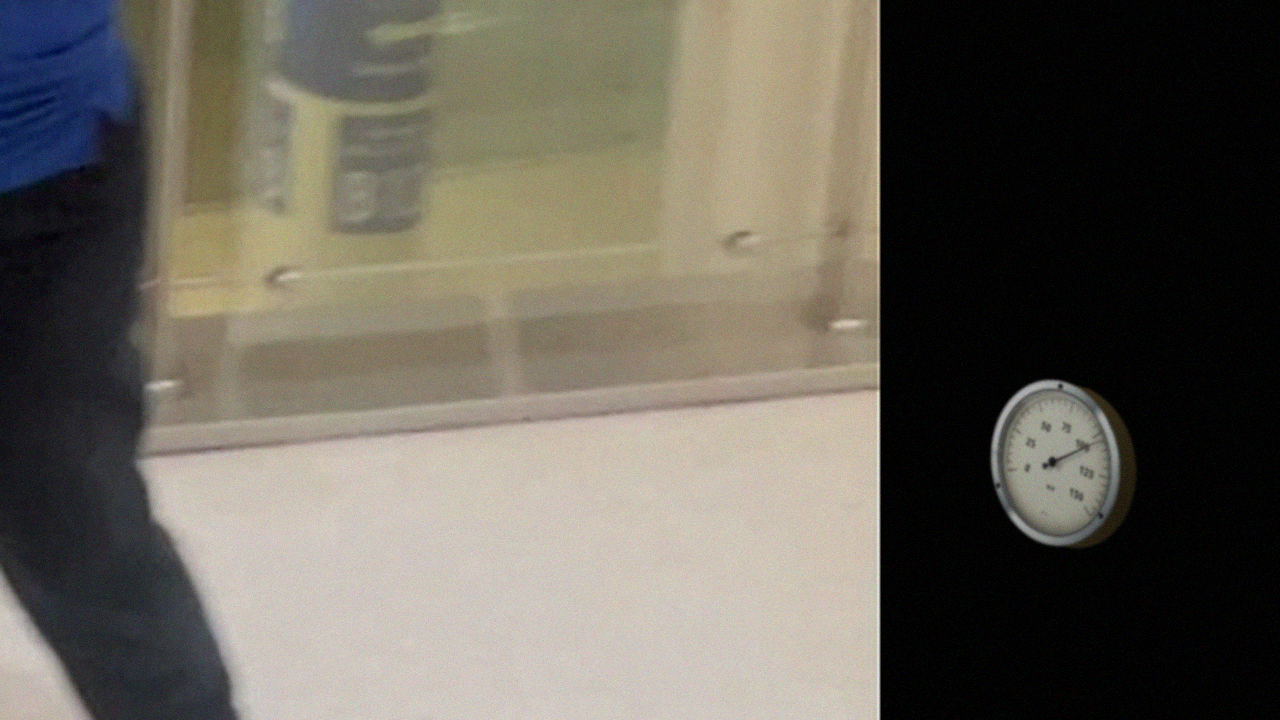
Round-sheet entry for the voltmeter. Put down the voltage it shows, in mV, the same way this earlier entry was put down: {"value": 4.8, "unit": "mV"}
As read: {"value": 105, "unit": "mV"}
